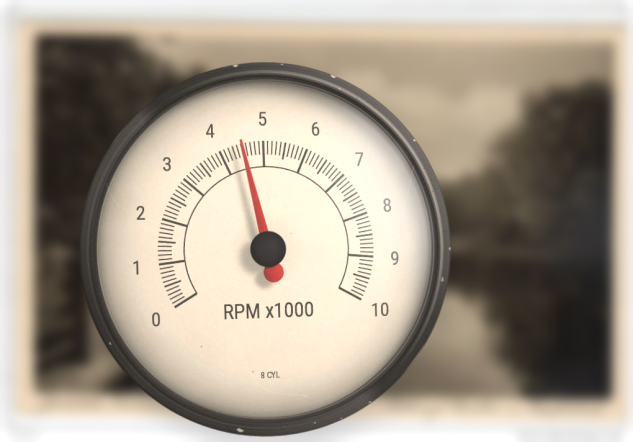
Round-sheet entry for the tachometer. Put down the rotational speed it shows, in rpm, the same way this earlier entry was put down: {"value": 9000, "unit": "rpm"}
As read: {"value": 4500, "unit": "rpm"}
